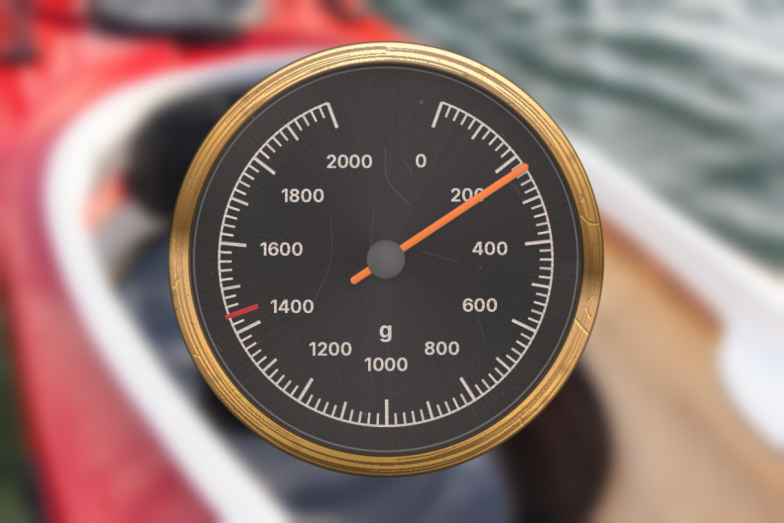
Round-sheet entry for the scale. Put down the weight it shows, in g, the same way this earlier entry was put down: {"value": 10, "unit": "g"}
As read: {"value": 230, "unit": "g"}
